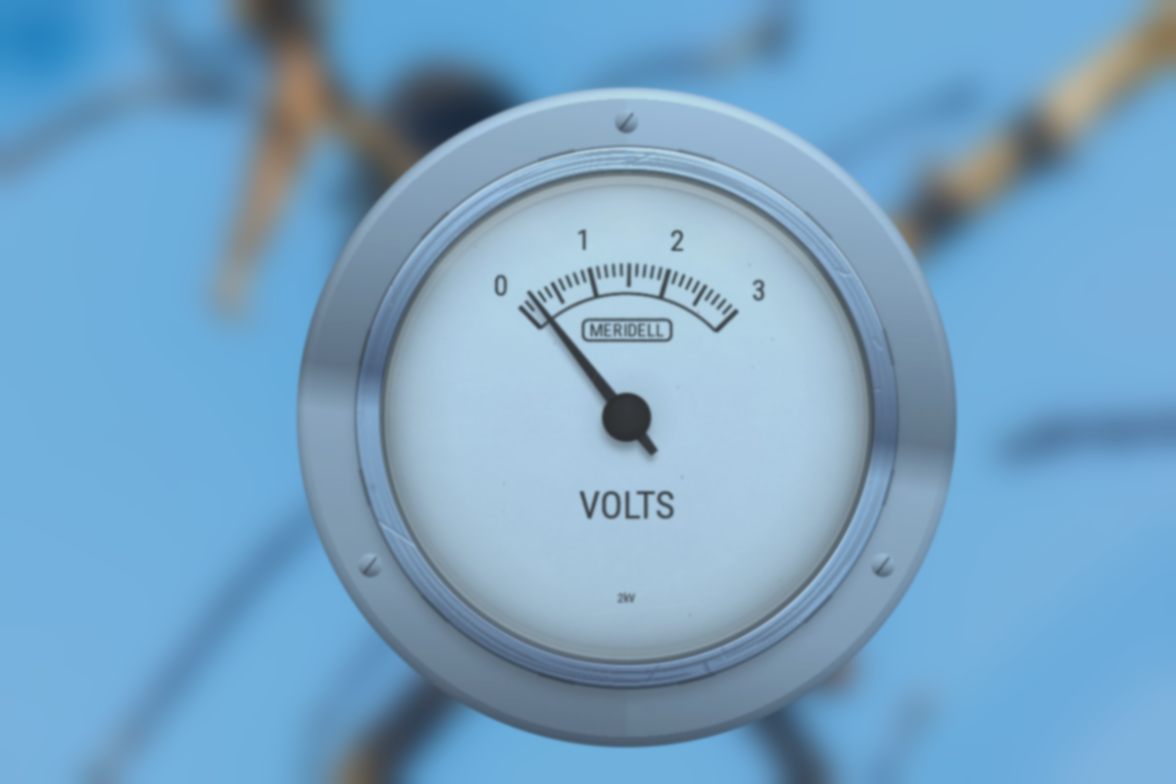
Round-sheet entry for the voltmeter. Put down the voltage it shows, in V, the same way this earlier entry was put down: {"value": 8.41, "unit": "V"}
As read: {"value": 0.2, "unit": "V"}
